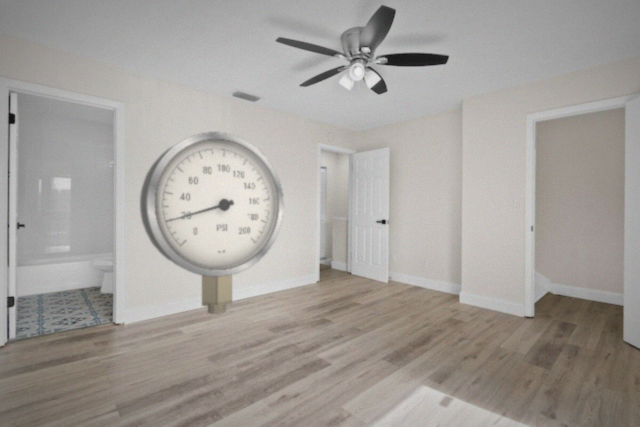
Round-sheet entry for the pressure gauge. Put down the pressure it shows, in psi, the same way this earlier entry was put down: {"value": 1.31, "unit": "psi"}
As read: {"value": 20, "unit": "psi"}
